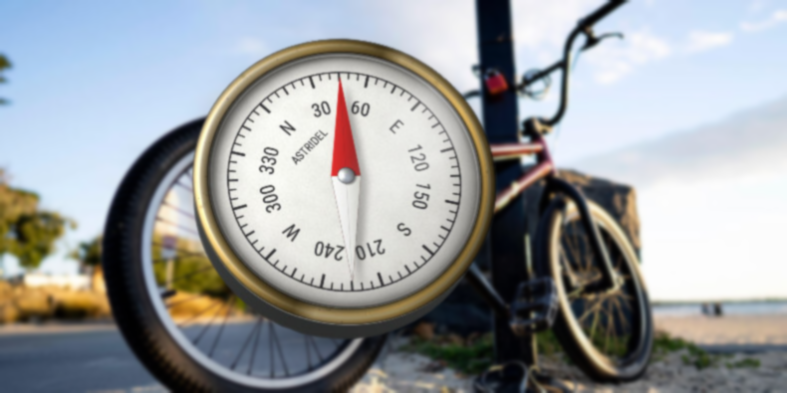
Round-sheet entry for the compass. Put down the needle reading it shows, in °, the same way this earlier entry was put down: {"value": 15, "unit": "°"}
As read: {"value": 45, "unit": "°"}
